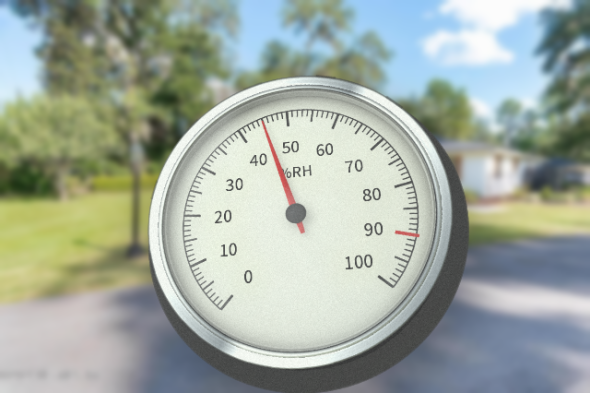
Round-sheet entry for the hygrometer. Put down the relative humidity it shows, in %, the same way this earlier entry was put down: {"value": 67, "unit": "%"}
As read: {"value": 45, "unit": "%"}
